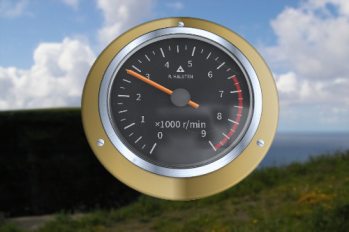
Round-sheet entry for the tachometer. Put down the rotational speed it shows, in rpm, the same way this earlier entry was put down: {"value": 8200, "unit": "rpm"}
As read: {"value": 2750, "unit": "rpm"}
